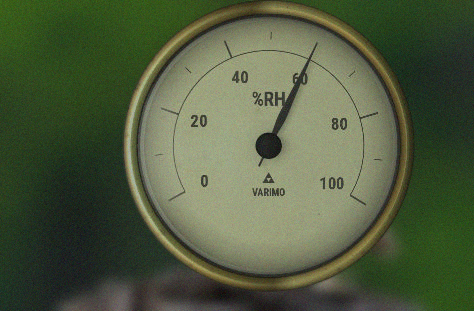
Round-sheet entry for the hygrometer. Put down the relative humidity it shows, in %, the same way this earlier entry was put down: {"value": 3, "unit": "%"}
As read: {"value": 60, "unit": "%"}
